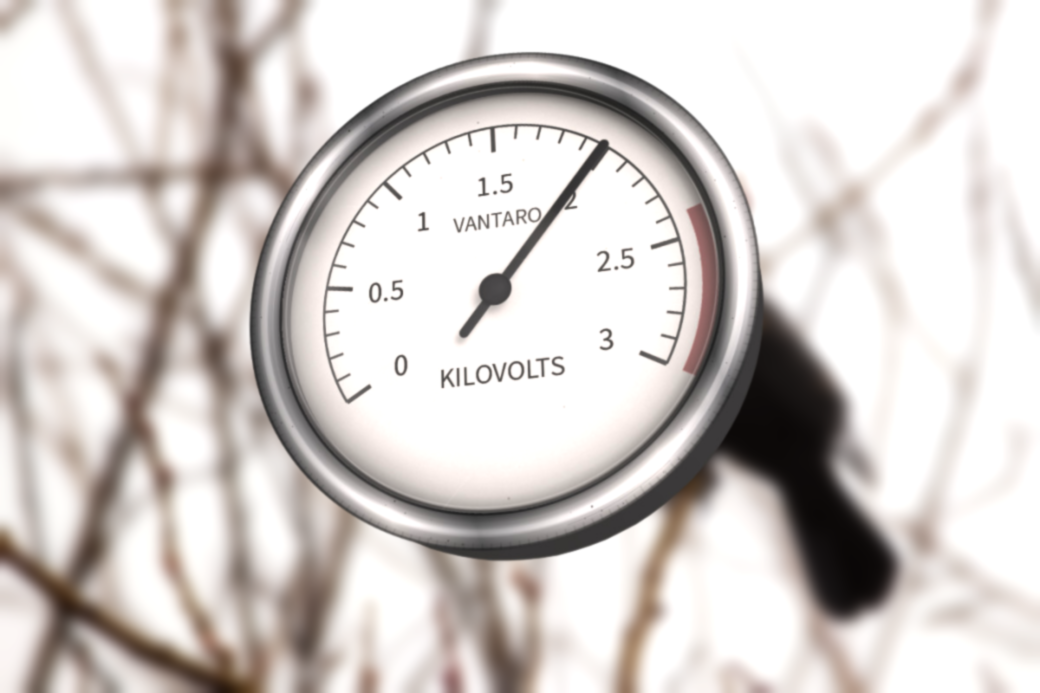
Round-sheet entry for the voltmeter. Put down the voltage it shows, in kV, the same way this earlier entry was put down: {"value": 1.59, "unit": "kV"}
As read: {"value": 2, "unit": "kV"}
